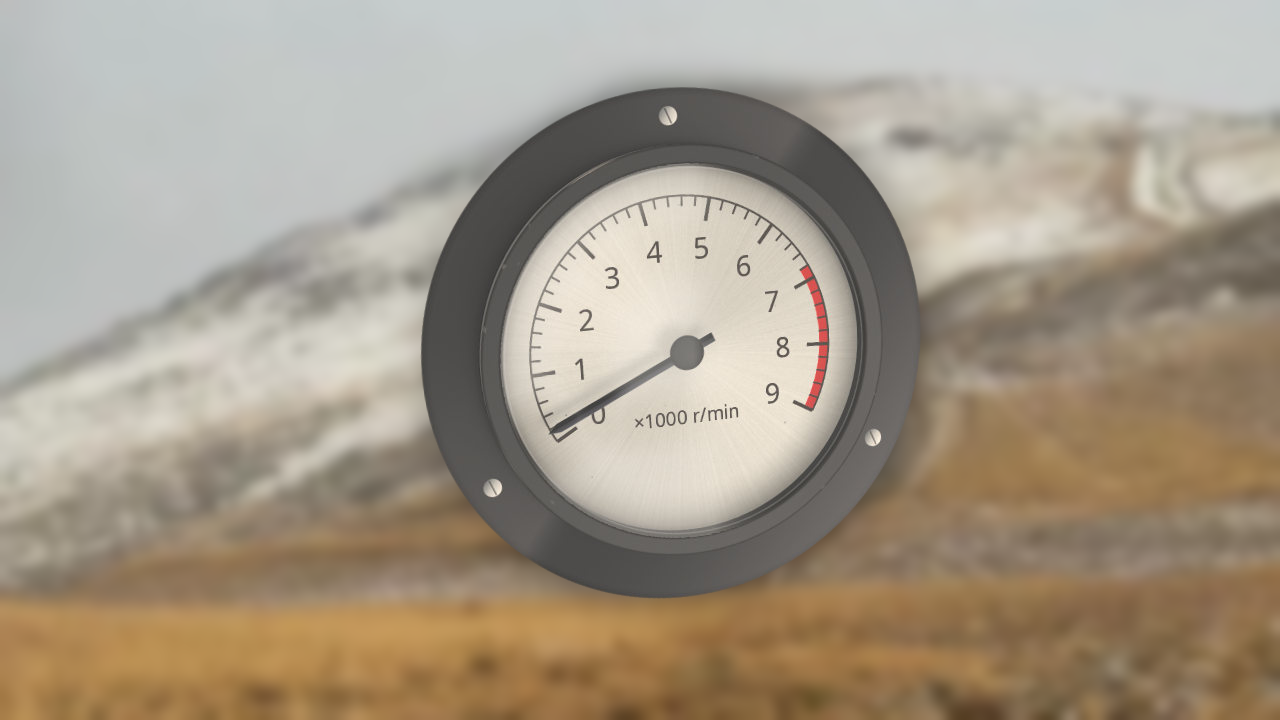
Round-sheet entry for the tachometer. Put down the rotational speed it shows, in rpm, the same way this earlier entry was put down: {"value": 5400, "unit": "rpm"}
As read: {"value": 200, "unit": "rpm"}
